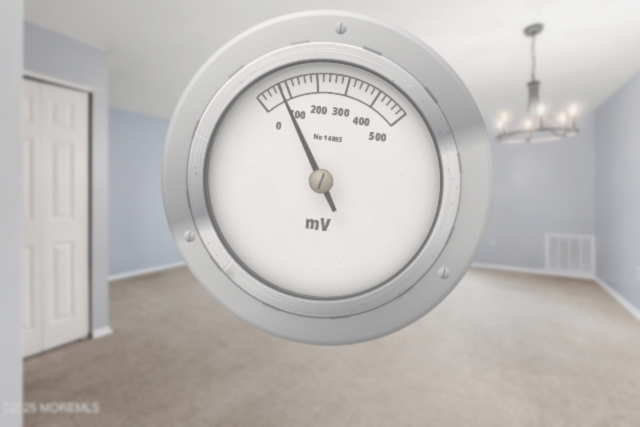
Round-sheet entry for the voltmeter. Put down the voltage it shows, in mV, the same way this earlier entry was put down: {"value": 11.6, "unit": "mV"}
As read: {"value": 80, "unit": "mV"}
